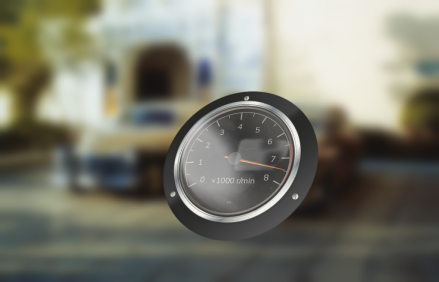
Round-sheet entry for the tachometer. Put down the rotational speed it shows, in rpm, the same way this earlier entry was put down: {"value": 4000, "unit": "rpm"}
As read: {"value": 7500, "unit": "rpm"}
